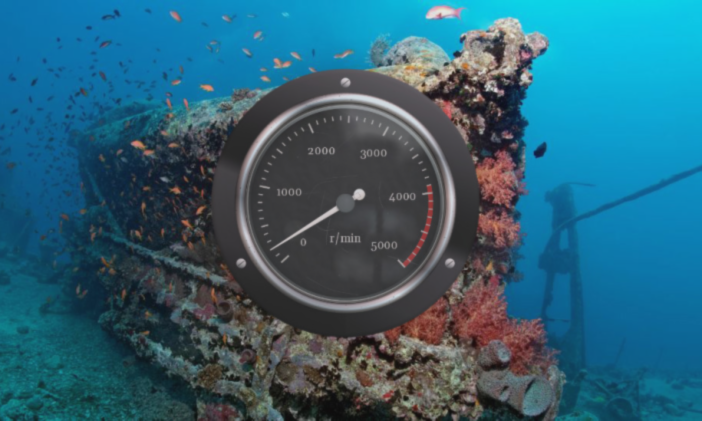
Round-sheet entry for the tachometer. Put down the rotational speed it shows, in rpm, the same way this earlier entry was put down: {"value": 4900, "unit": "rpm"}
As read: {"value": 200, "unit": "rpm"}
